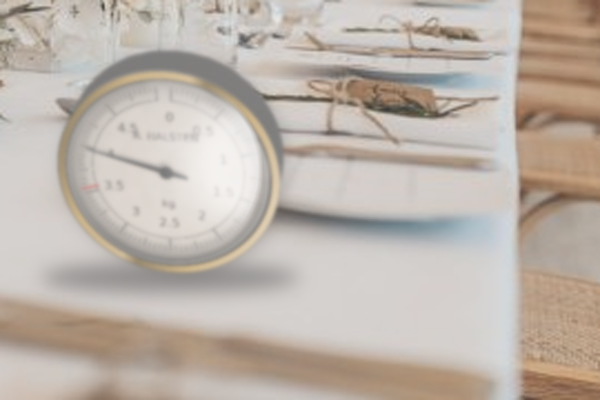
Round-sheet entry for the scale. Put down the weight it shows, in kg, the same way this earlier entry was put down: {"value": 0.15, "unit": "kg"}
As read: {"value": 4, "unit": "kg"}
